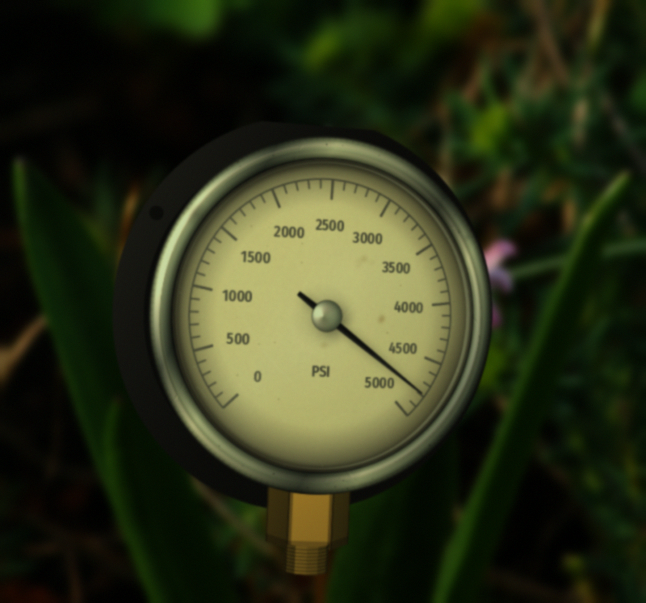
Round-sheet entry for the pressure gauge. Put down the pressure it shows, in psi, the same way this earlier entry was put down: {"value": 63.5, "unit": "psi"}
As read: {"value": 4800, "unit": "psi"}
